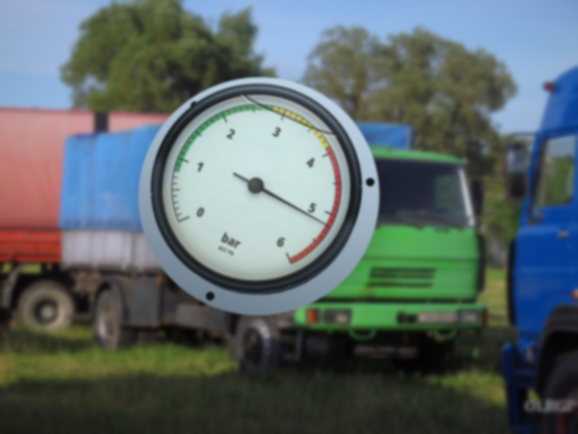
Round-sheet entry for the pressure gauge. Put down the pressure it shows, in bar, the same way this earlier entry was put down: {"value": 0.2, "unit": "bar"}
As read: {"value": 5.2, "unit": "bar"}
